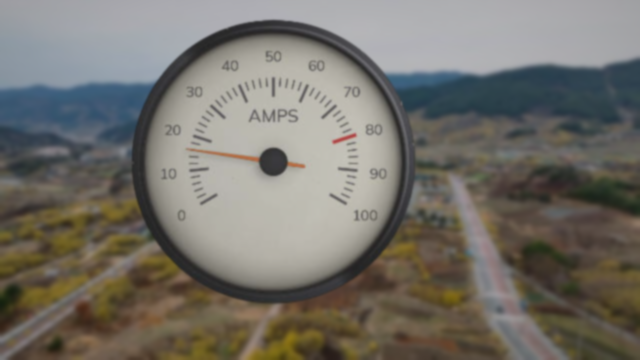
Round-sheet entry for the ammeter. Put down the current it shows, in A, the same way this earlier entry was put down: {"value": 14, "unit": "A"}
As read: {"value": 16, "unit": "A"}
